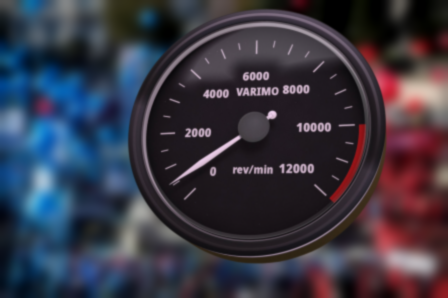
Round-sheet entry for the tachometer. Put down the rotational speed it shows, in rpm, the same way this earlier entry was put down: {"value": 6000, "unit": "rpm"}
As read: {"value": 500, "unit": "rpm"}
